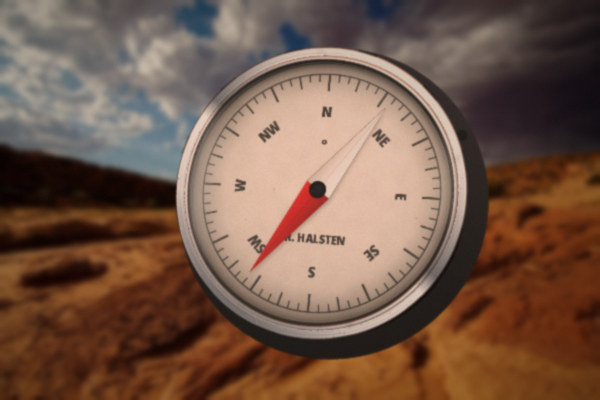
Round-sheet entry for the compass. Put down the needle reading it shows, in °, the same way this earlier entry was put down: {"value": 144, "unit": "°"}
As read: {"value": 215, "unit": "°"}
